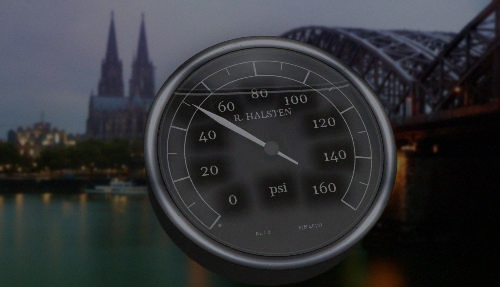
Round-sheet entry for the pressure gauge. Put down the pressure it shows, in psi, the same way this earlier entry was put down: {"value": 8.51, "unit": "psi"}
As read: {"value": 50, "unit": "psi"}
